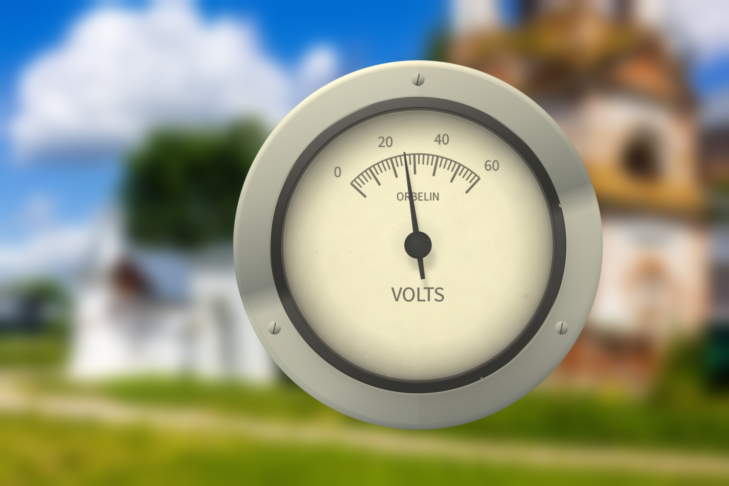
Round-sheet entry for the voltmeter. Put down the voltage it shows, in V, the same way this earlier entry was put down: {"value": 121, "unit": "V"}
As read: {"value": 26, "unit": "V"}
